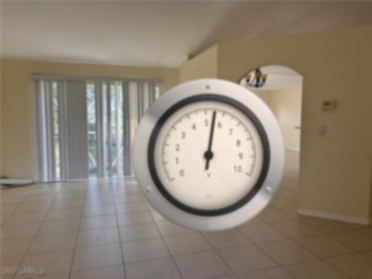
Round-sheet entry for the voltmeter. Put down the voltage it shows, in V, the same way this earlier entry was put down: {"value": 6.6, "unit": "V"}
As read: {"value": 5.5, "unit": "V"}
